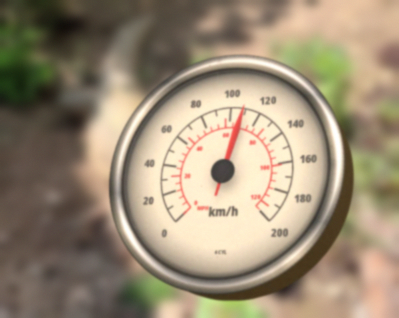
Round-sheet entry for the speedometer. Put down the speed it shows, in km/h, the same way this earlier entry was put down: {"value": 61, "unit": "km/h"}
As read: {"value": 110, "unit": "km/h"}
